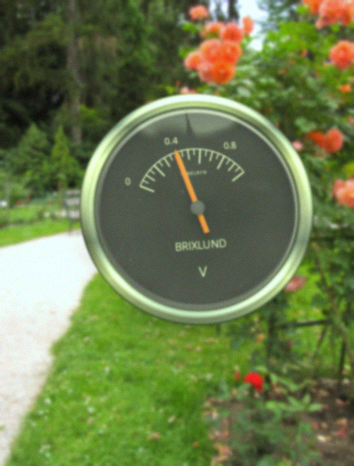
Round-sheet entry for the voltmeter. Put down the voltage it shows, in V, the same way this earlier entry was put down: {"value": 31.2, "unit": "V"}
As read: {"value": 0.4, "unit": "V"}
